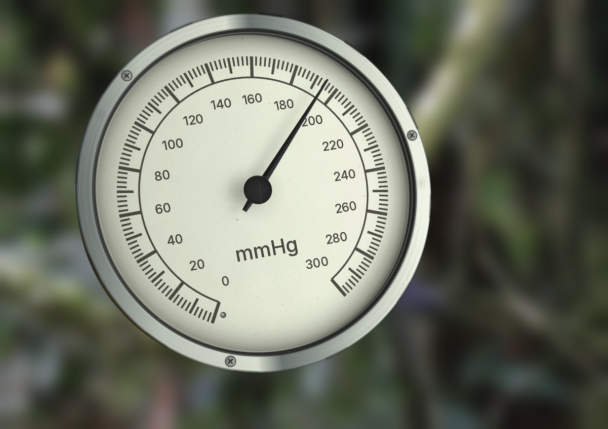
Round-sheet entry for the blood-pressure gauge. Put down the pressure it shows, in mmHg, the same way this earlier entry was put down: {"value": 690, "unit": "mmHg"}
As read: {"value": 194, "unit": "mmHg"}
